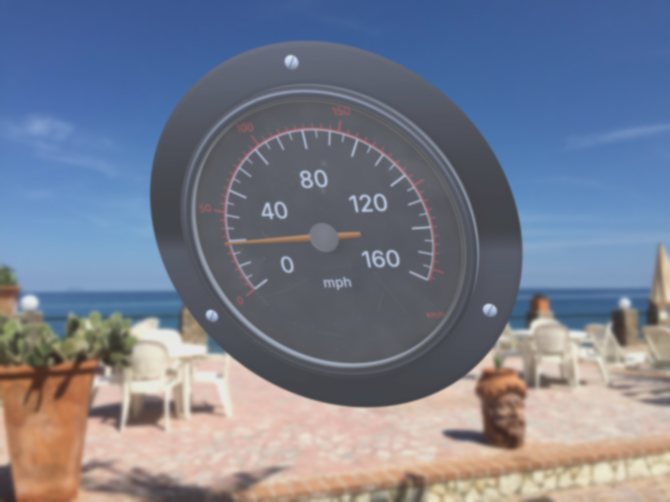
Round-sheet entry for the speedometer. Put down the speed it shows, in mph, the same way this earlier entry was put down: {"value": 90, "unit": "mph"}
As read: {"value": 20, "unit": "mph"}
